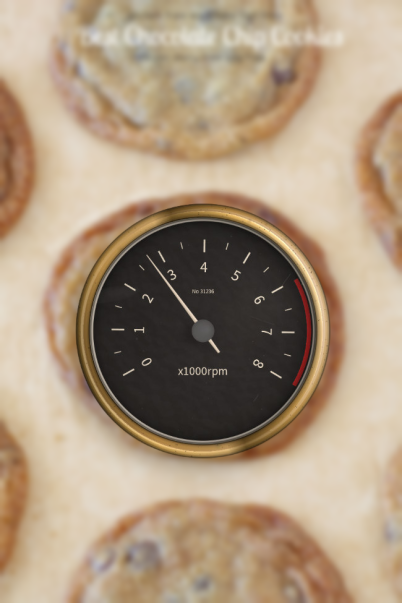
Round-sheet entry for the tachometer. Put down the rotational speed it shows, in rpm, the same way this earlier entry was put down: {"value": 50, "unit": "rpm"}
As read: {"value": 2750, "unit": "rpm"}
